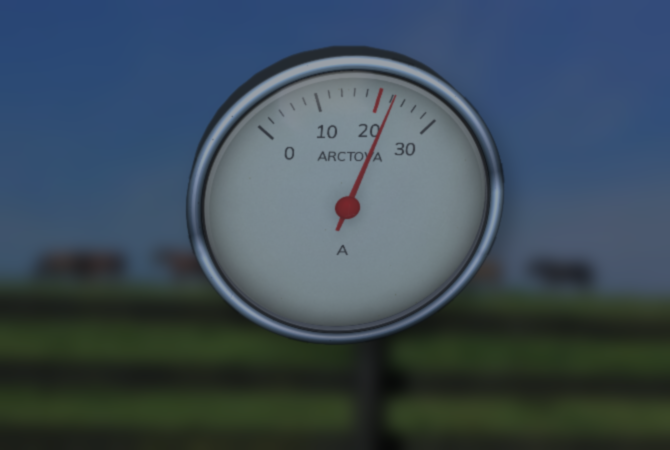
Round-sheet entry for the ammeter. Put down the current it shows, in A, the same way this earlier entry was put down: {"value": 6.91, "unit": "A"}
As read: {"value": 22, "unit": "A"}
